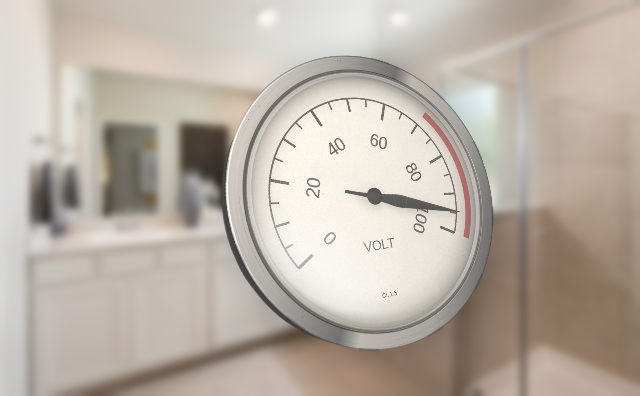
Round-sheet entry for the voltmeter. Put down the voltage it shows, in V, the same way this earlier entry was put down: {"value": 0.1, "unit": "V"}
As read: {"value": 95, "unit": "V"}
